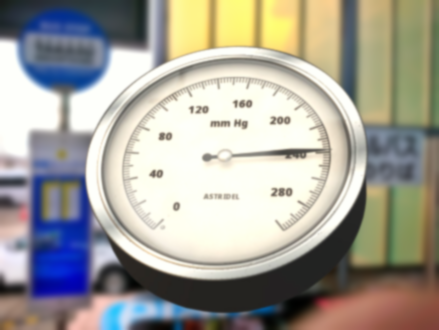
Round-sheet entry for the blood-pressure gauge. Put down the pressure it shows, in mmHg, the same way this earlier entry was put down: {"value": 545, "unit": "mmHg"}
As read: {"value": 240, "unit": "mmHg"}
